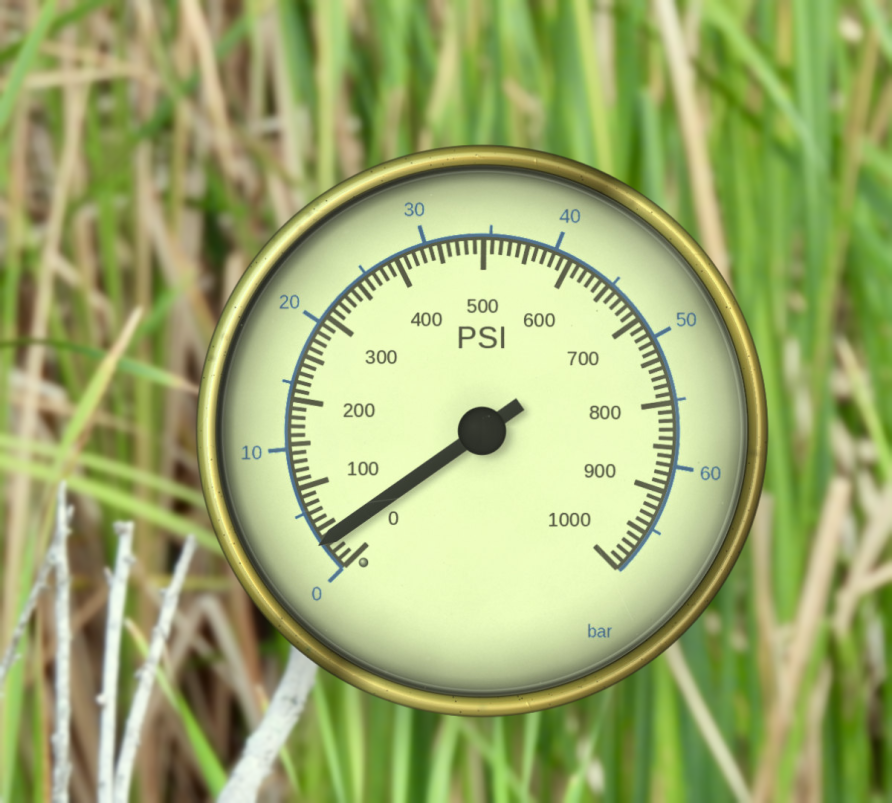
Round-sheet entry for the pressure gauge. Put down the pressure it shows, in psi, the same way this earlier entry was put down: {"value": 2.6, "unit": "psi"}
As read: {"value": 35, "unit": "psi"}
